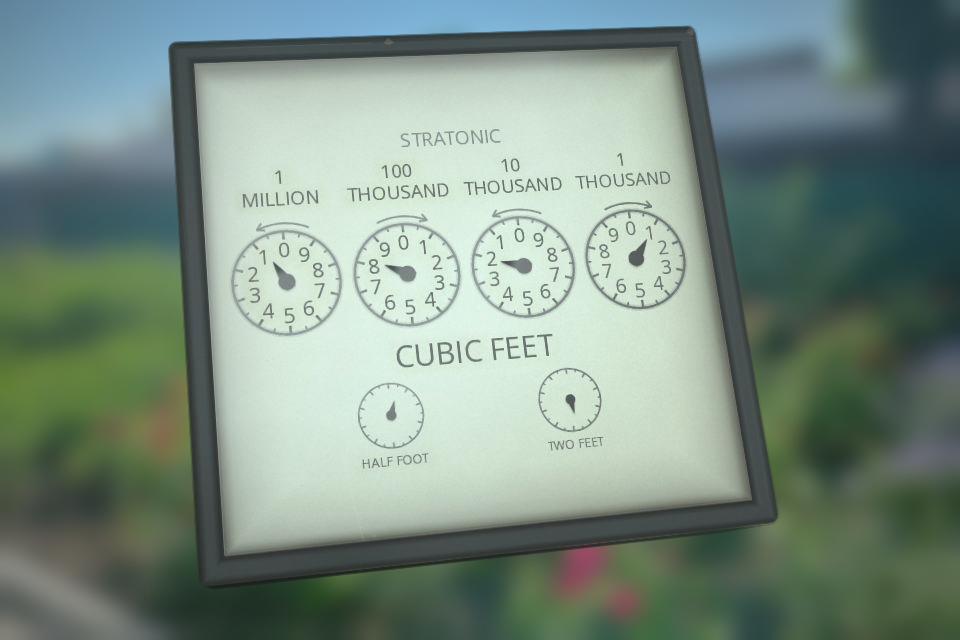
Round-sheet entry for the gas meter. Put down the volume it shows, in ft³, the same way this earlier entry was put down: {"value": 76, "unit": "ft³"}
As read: {"value": 82100, "unit": "ft³"}
